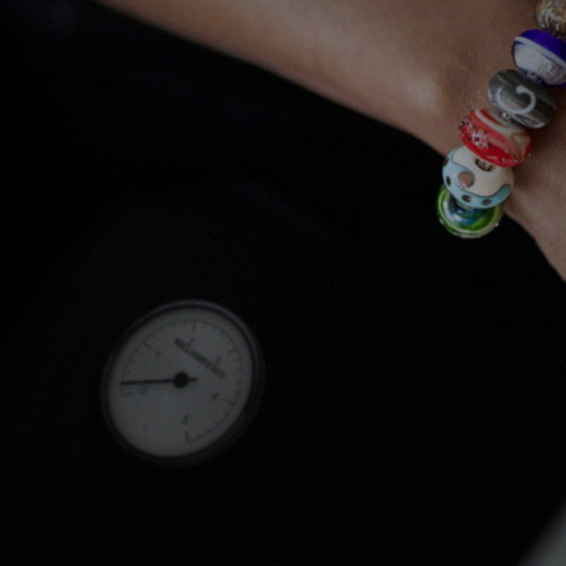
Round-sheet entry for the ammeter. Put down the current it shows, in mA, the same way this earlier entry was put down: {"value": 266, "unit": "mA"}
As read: {"value": 0.2, "unit": "mA"}
